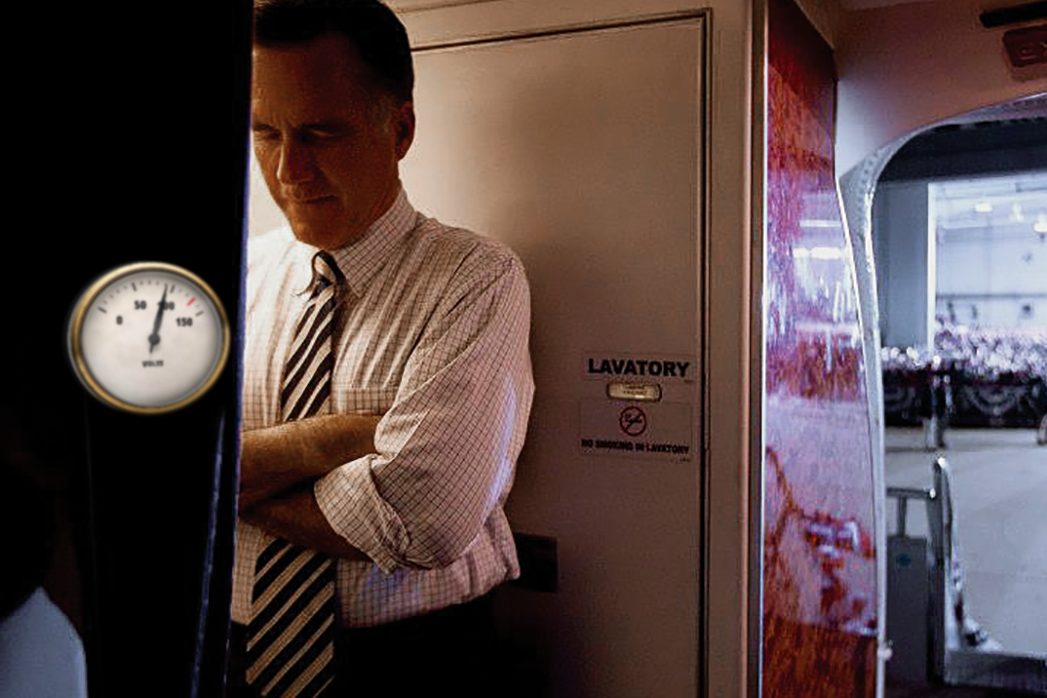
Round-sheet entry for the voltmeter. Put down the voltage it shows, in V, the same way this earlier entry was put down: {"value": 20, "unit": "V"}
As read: {"value": 90, "unit": "V"}
